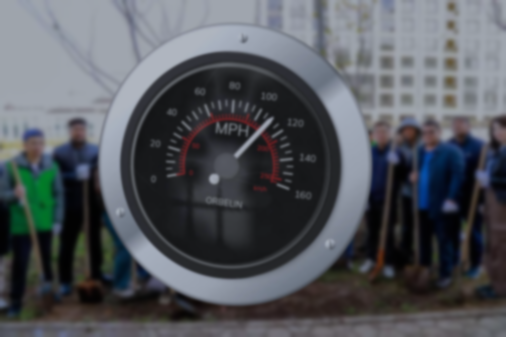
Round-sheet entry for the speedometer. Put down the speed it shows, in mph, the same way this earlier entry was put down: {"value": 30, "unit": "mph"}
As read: {"value": 110, "unit": "mph"}
